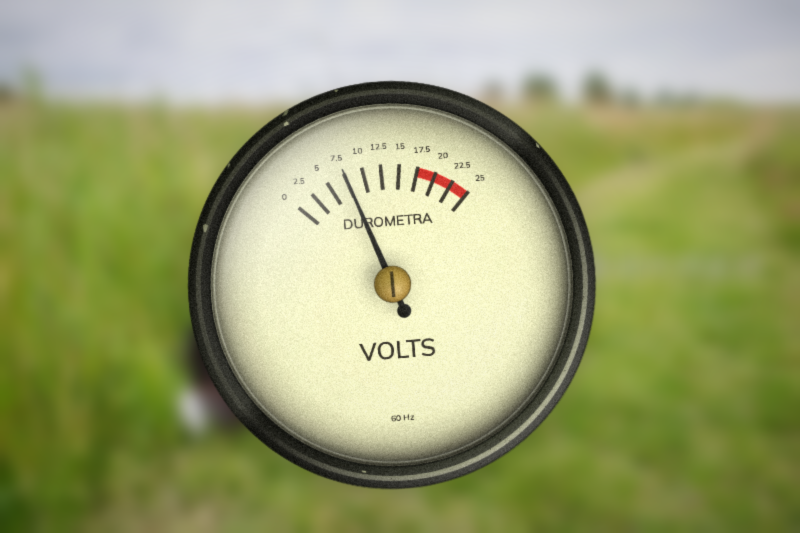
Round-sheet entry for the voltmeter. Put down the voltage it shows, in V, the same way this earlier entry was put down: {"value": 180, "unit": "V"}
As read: {"value": 7.5, "unit": "V"}
